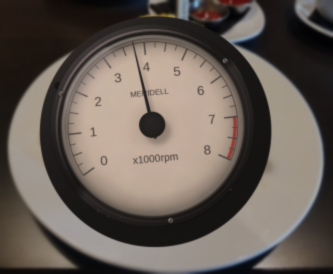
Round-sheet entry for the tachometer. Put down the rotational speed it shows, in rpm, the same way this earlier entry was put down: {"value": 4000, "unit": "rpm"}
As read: {"value": 3750, "unit": "rpm"}
